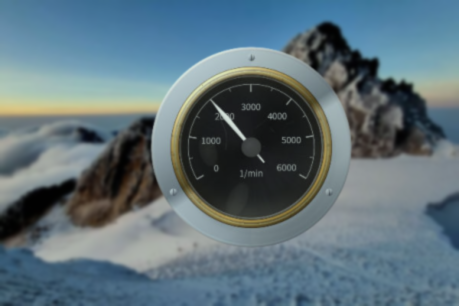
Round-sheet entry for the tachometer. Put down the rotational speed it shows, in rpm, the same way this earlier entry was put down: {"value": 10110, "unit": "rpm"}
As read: {"value": 2000, "unit": "rpm"}
